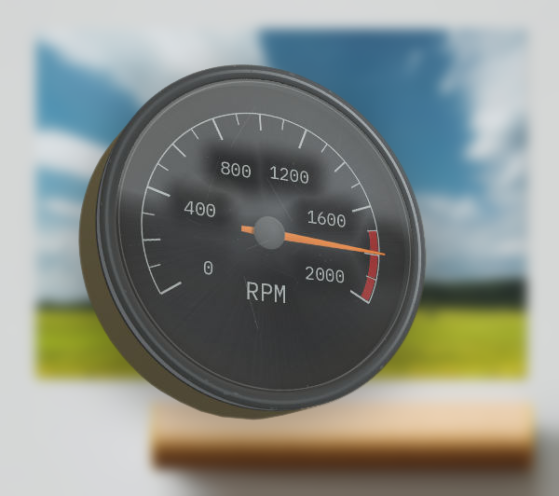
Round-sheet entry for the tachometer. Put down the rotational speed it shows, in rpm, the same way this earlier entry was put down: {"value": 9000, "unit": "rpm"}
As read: {"value": 1800, "unit": "rpm"}
